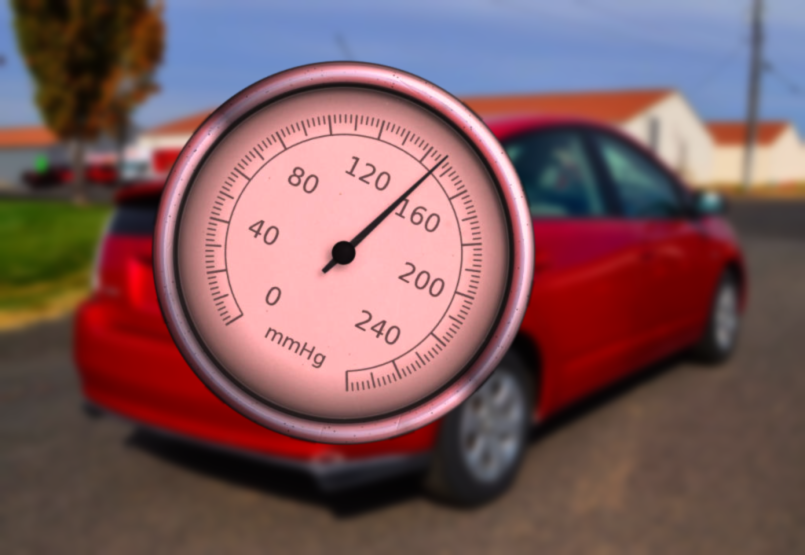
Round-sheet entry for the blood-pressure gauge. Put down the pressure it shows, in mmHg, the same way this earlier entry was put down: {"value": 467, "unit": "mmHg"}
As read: {"value": 146, "unit": "mmHg"}
